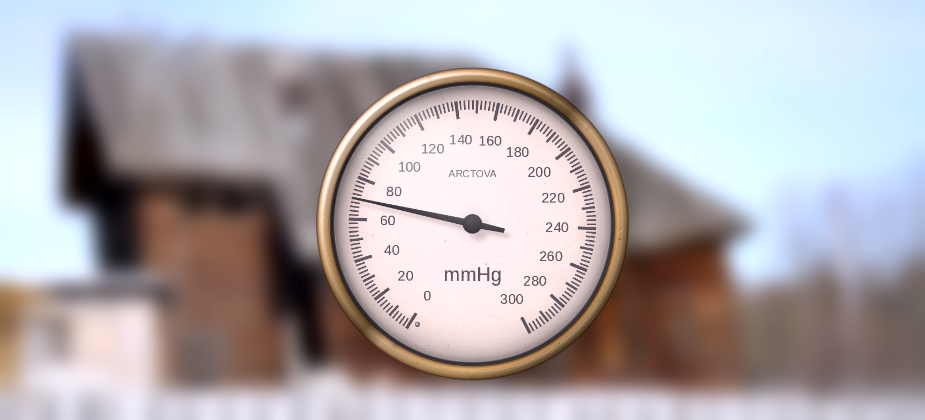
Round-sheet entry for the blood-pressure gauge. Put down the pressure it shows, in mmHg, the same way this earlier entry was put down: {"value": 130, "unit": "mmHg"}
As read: {"value": 70, "unit": "mmHg"}
